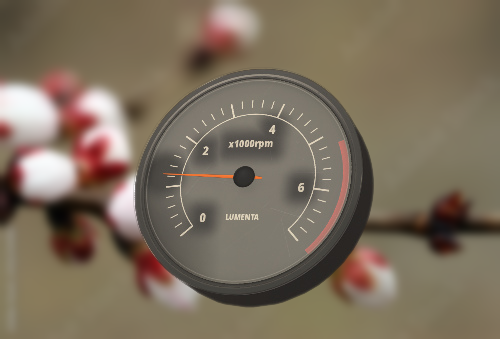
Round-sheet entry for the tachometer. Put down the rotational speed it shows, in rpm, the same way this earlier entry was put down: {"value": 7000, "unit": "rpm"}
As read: {"value": 1200, "unit": "rpm"}
